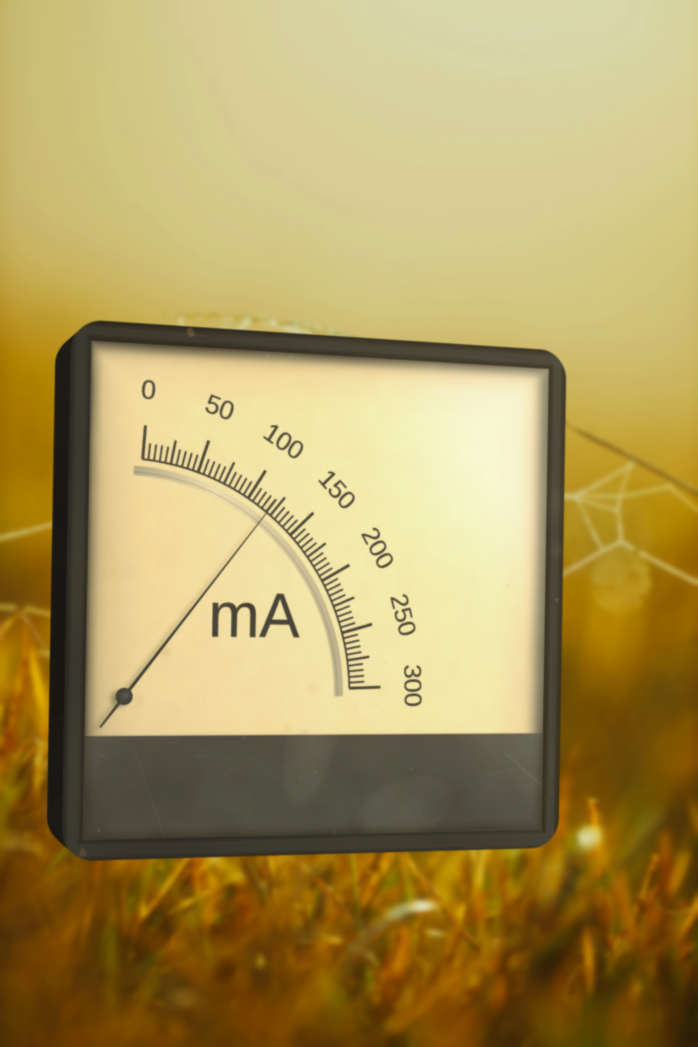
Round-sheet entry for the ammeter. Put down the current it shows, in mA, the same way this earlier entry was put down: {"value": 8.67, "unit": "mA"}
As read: {"value": 120, "unit": "mA"}
